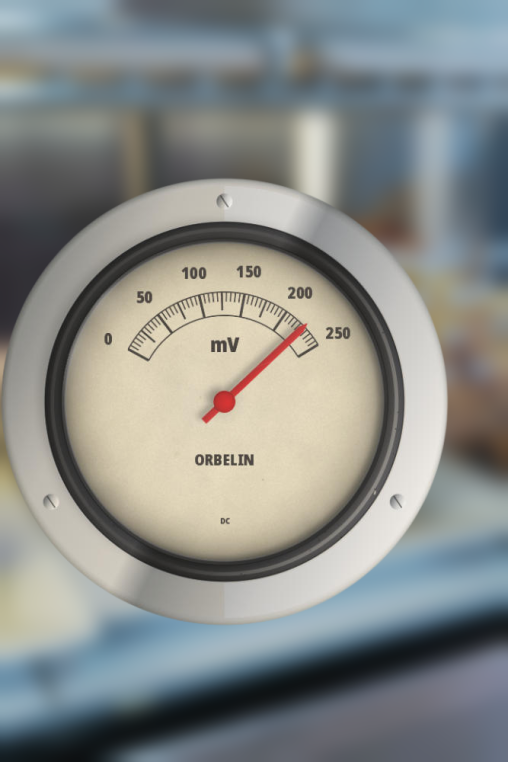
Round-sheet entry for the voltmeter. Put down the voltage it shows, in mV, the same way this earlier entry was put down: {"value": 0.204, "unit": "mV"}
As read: {"value": 225, "unit": "mV"}
